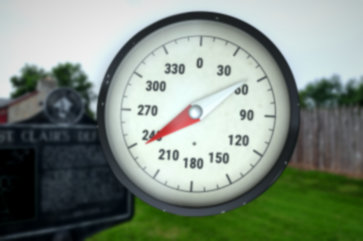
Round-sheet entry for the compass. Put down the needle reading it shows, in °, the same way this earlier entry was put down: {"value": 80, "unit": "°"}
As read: {"value": 235, "unit": "°"}
